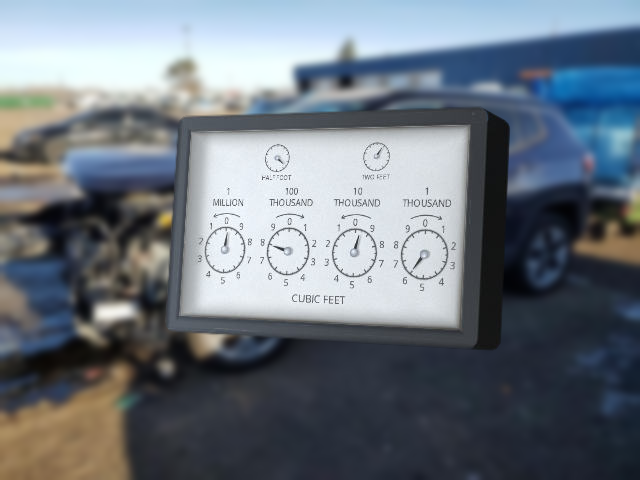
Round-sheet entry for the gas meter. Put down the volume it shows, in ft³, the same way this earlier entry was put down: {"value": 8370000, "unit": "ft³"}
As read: {"value": 979600, "unit": "ft³"}
